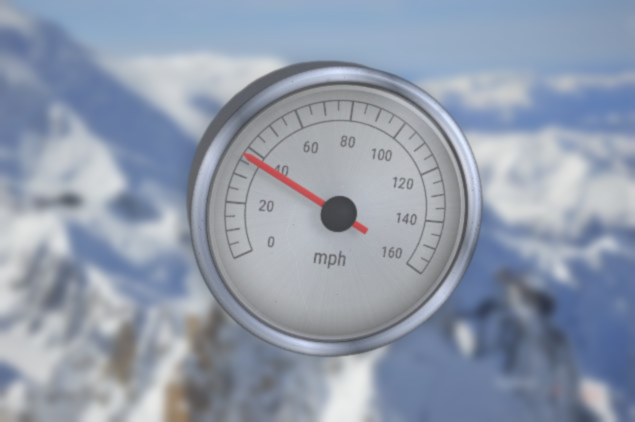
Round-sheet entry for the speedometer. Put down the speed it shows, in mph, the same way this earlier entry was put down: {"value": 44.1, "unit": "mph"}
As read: {"value": 37.5, "unit": "mph"}
